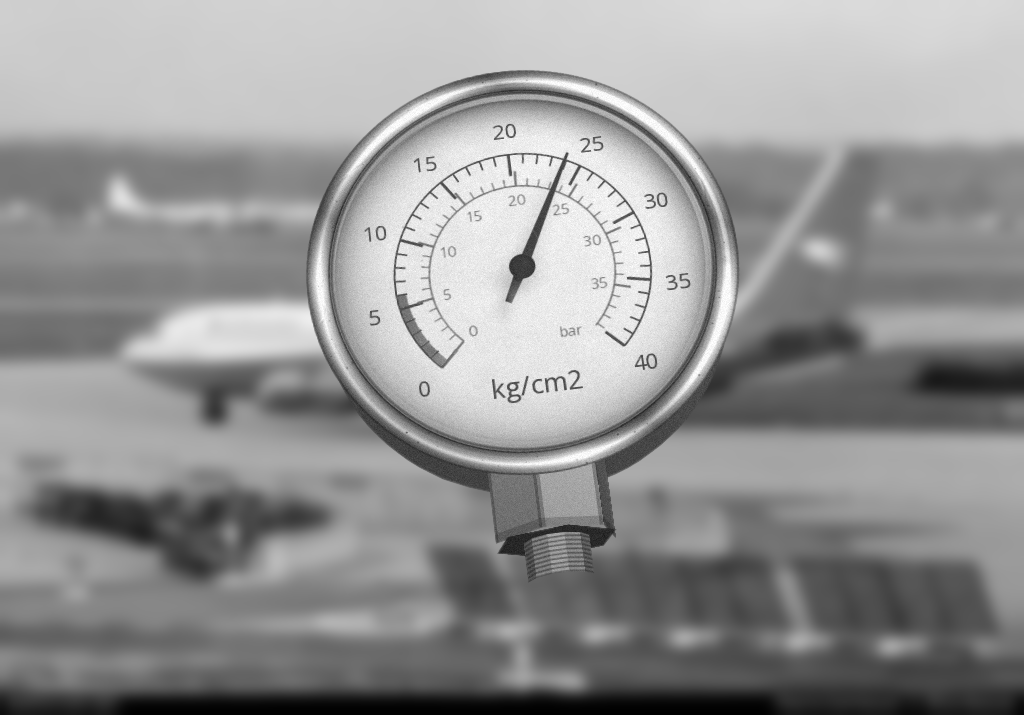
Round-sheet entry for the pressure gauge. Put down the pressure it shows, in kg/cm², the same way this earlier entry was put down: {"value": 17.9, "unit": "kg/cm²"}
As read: {"value": 24, "unit": "kg/cm²"}
